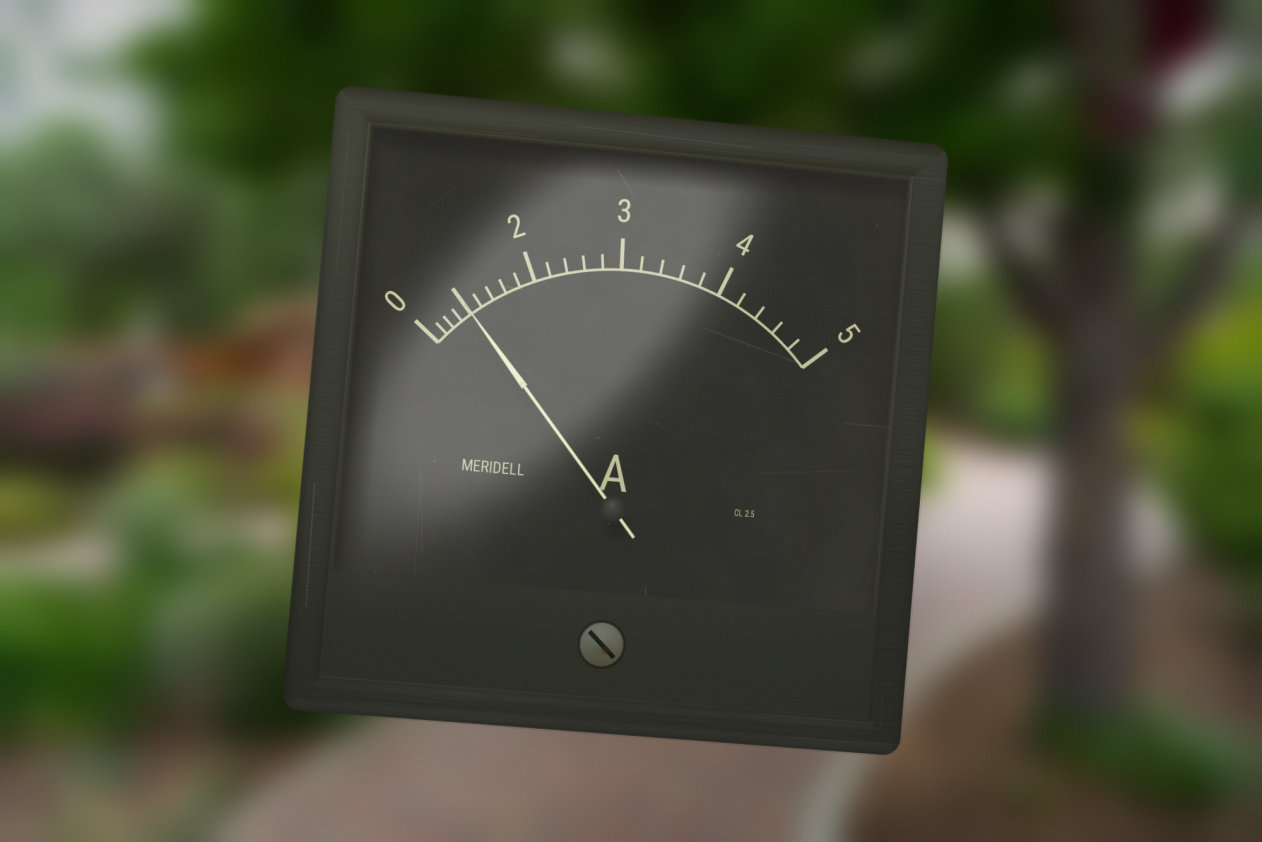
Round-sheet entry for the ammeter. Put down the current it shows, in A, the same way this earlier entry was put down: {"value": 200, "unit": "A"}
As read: {"value": 1, "unit": "A"}
